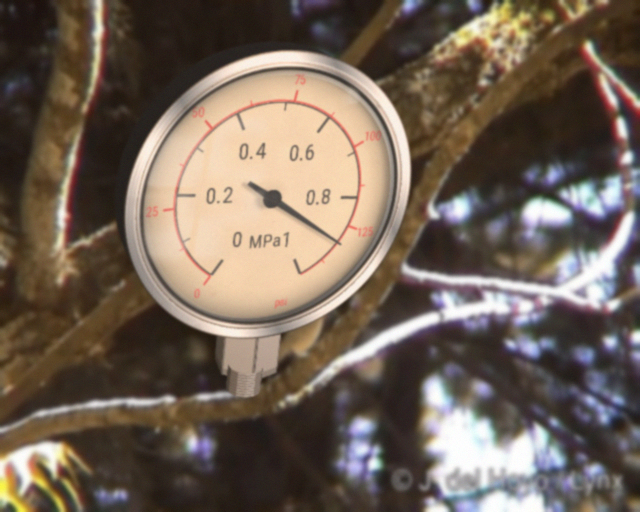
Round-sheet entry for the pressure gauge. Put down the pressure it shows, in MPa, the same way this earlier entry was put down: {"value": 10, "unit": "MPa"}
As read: {"value": 0.9, "unit": "MPa"}
